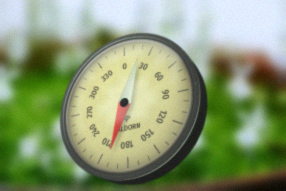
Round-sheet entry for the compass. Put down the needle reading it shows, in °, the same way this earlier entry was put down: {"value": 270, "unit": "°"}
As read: {"value": 200, "unit": "°"}
